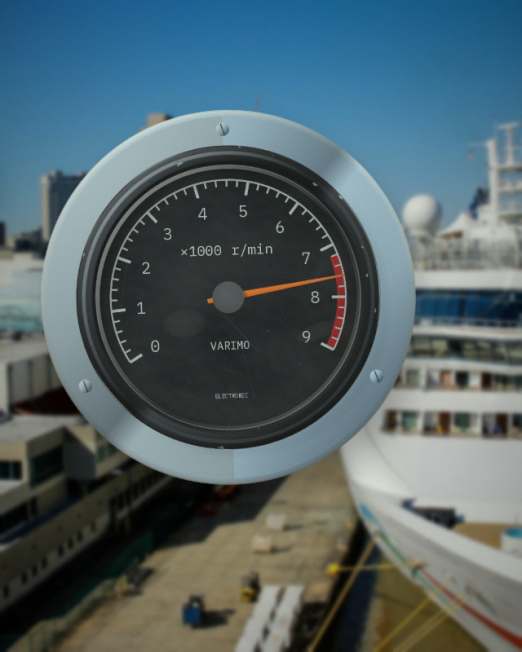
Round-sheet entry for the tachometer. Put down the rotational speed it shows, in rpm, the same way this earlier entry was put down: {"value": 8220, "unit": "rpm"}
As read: {"value": 7600, "unit": "rpm"}
